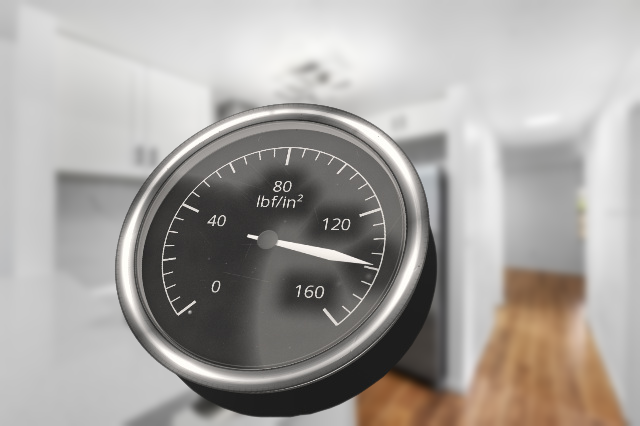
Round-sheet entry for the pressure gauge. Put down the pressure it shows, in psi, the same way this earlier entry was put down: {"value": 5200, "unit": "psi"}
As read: {"value": 140, "unit": "psi"}
